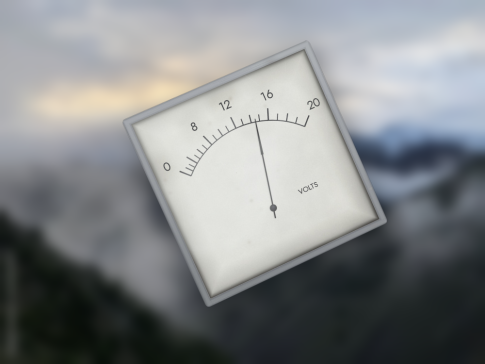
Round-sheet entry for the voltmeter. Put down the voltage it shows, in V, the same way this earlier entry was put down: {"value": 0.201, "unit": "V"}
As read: {"value": 14.5, "unit": "V"}
